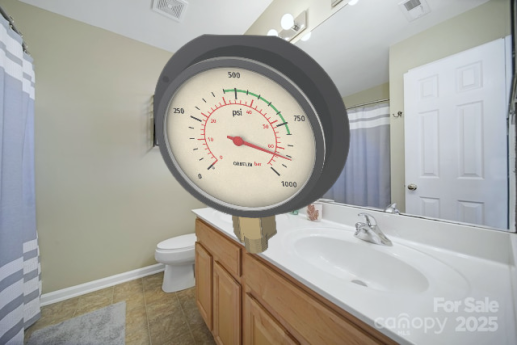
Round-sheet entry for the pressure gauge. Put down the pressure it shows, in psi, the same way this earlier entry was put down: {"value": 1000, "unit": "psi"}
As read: {"value": 900, "unit": "psi"}
